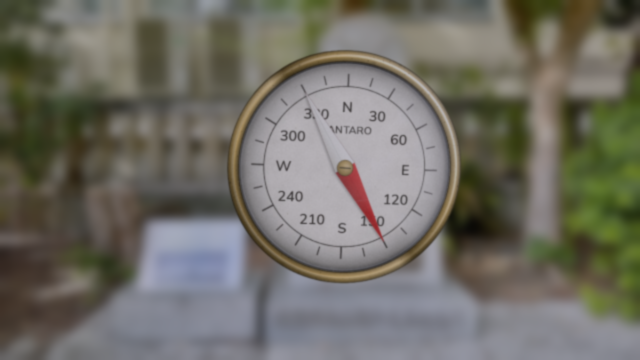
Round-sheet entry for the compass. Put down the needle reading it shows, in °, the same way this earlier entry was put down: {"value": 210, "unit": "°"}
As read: {"value": 150, "unit": "°"}
